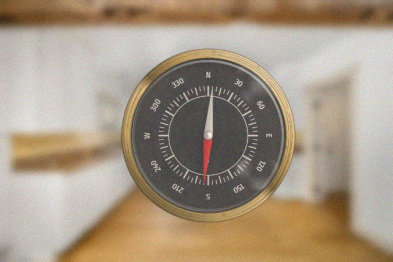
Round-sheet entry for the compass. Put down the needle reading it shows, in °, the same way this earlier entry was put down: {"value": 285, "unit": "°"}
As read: {"value": 185, "unit": "°"}
